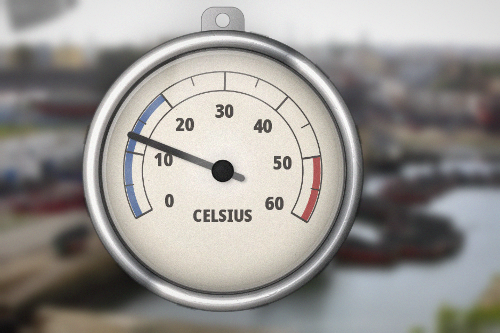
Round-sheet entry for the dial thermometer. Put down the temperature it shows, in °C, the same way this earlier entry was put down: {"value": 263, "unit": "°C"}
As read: {"value": 12.5, "unit": "°C"}
